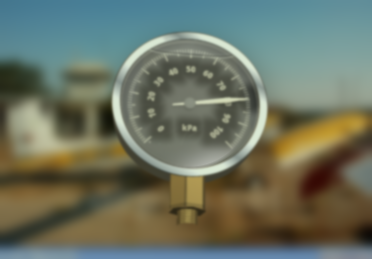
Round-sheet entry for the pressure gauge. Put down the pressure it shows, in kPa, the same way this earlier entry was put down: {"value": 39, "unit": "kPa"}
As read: {"value": 80, "unit": "kPa"}
